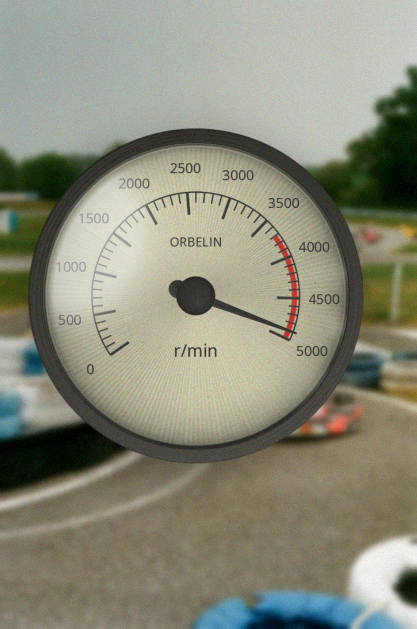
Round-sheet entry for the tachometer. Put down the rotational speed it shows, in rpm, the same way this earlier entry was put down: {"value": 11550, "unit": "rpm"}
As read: {"value": 4900, "unit": "rpm"}
